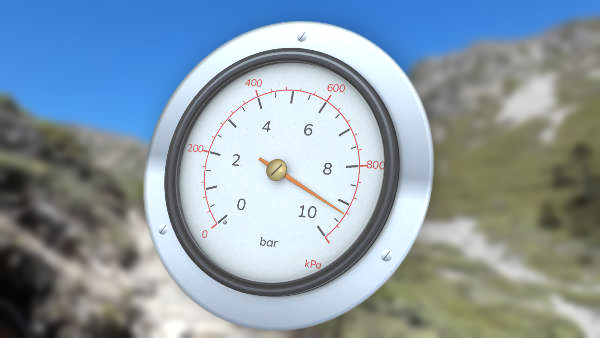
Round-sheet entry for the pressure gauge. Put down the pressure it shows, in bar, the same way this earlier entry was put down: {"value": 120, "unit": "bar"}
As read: {"value": 9.25, "unit": "bar"}
